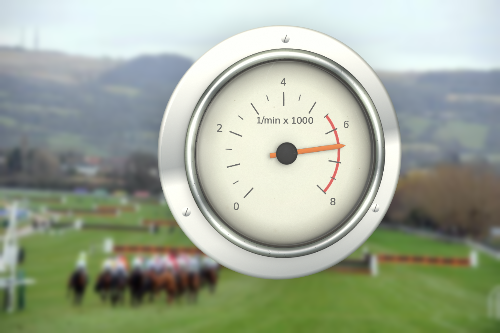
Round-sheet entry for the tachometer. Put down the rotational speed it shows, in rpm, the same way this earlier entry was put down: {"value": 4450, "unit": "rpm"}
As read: {"value": 6500, "unit": "rpm"}
